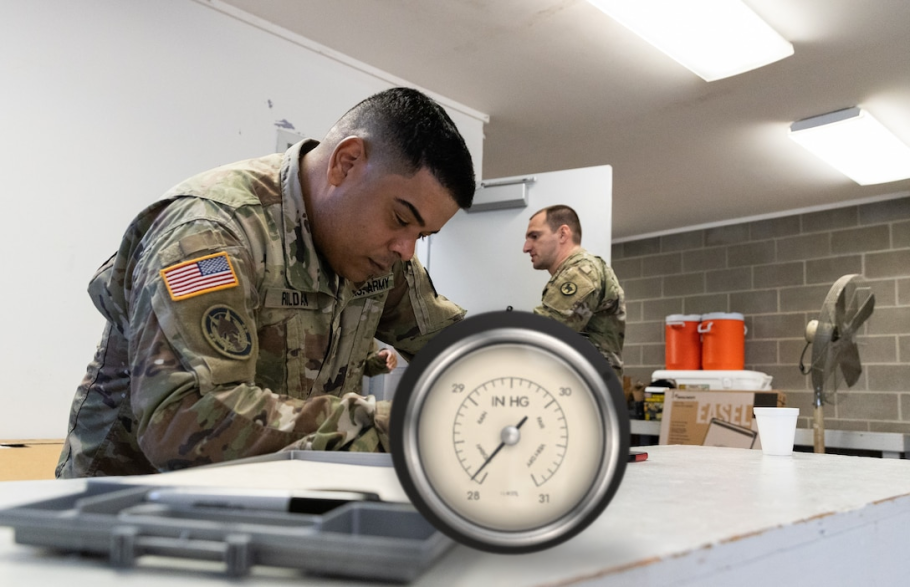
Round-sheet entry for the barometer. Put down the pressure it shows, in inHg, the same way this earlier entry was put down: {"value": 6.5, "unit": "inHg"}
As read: {"value": 28.1, "unit": "inHg"}
